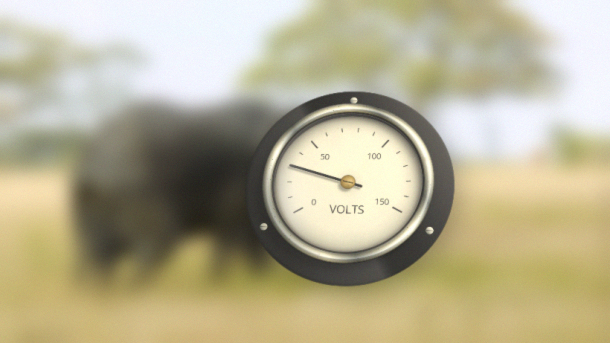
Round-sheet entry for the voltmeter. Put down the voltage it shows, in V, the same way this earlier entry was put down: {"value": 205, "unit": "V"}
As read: {"value": 30, "unit": "V"}
